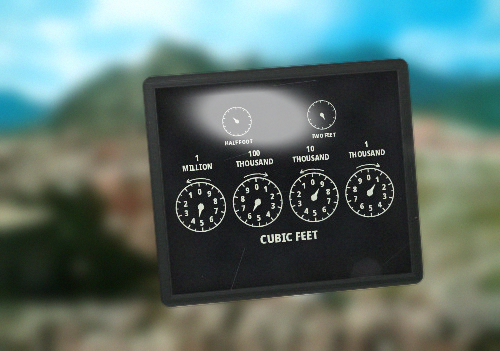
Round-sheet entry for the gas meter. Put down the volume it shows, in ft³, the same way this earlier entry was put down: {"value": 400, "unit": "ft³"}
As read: {"value": 459100, "unit": "ft³"}
